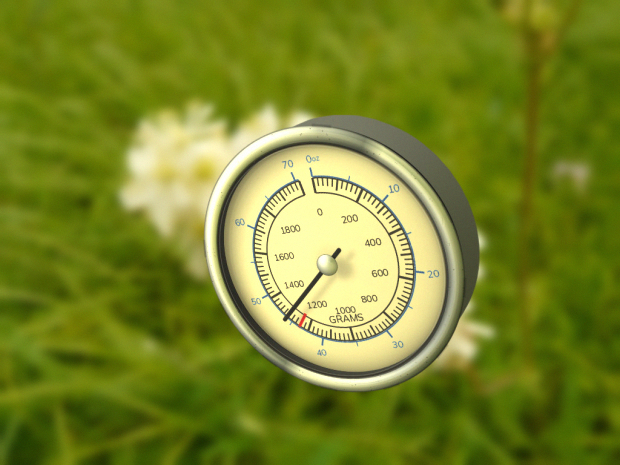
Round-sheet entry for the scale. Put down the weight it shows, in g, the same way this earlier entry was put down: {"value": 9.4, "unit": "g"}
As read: {"value": 1300, "unit": "g"}
